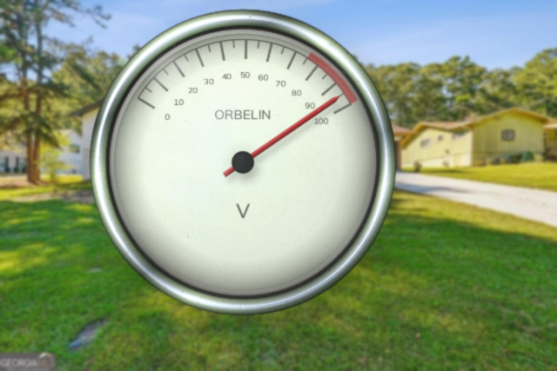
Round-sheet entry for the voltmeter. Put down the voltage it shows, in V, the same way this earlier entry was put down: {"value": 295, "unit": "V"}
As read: {"value": 95, "unit": "V"}
